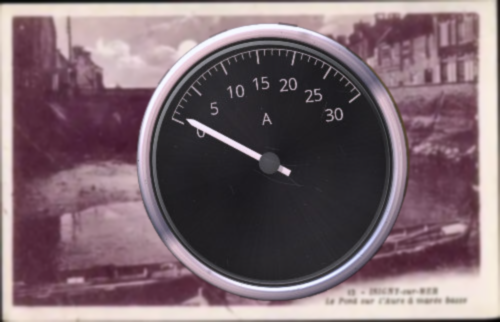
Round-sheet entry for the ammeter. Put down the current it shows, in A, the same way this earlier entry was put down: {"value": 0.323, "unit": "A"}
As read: {"value": 1, "unit": "A"}
